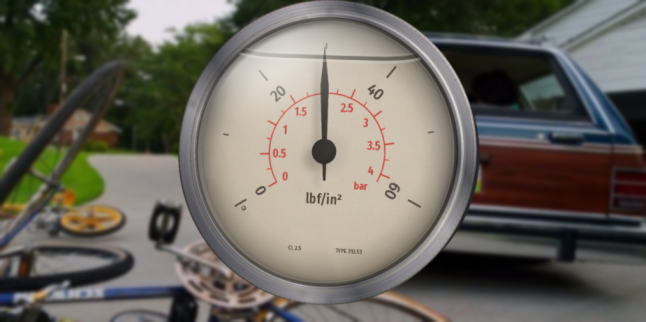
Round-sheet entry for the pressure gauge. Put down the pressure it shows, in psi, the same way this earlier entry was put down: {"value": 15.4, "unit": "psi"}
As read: {"value": 30, "unit": "psi"}
